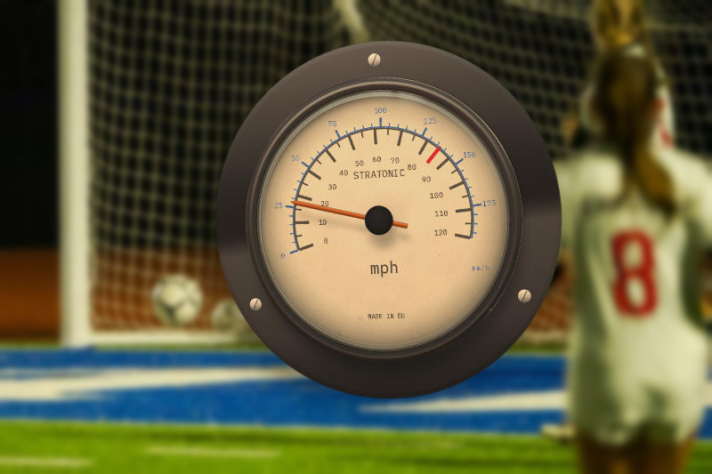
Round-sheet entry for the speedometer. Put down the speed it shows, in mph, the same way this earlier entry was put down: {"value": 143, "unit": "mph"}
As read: {"value": 17.5, "unit": "mph"}
